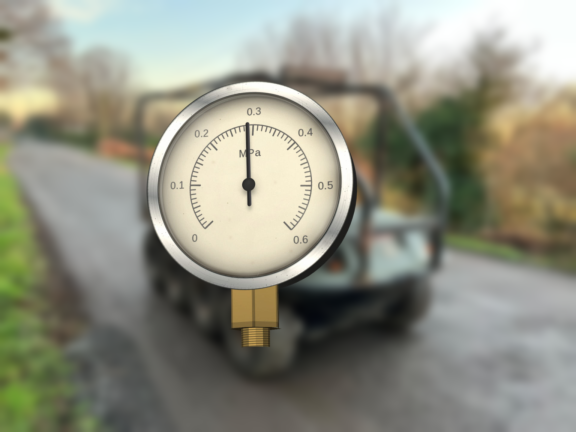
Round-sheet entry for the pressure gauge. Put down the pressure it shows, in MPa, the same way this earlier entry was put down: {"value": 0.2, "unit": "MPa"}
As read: {"value": 0.29, "unit": "MPa"}
